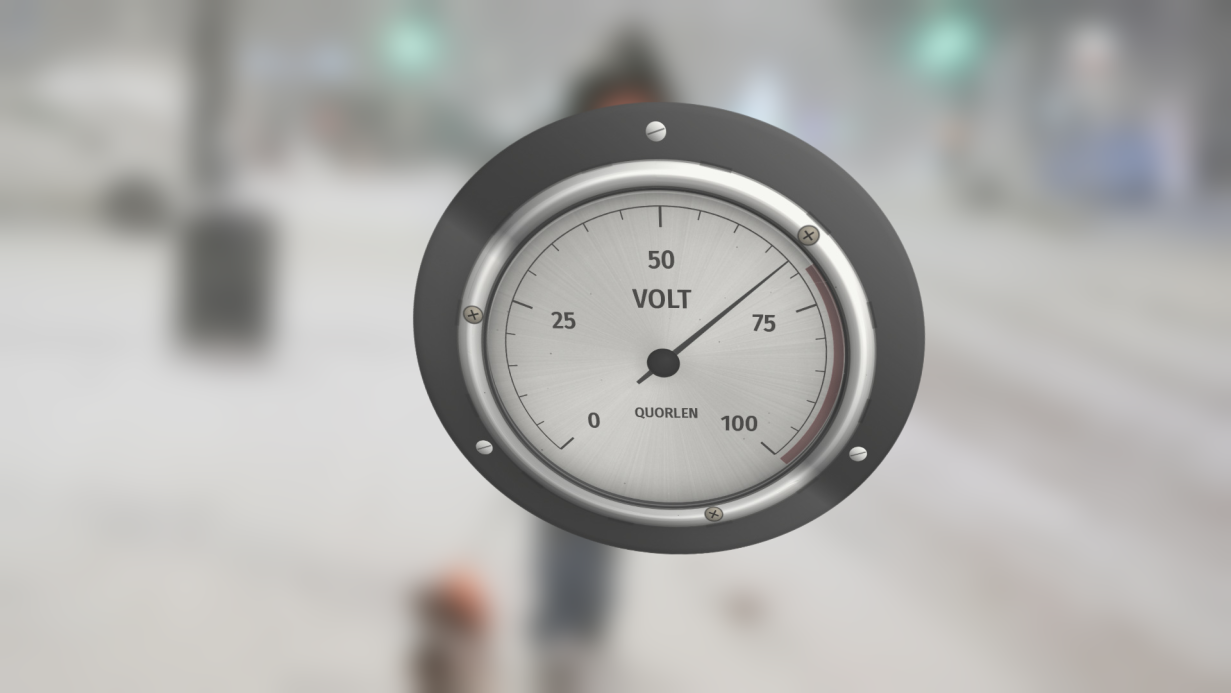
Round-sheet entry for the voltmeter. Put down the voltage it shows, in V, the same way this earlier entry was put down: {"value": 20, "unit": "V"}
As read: {"value": 67.5, "unit": "V"}
